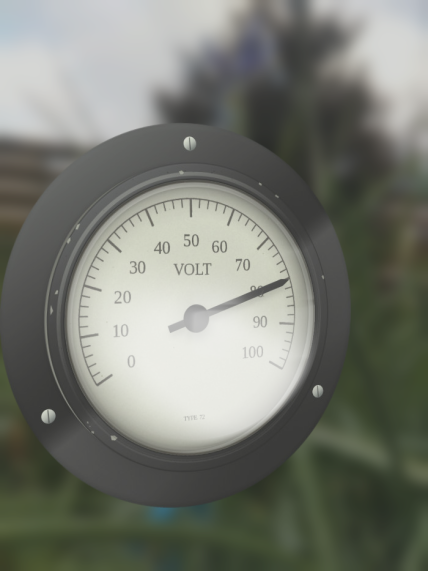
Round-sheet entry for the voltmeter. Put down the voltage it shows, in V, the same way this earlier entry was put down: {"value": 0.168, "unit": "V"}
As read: {"value": 80, "unit": "V"}
